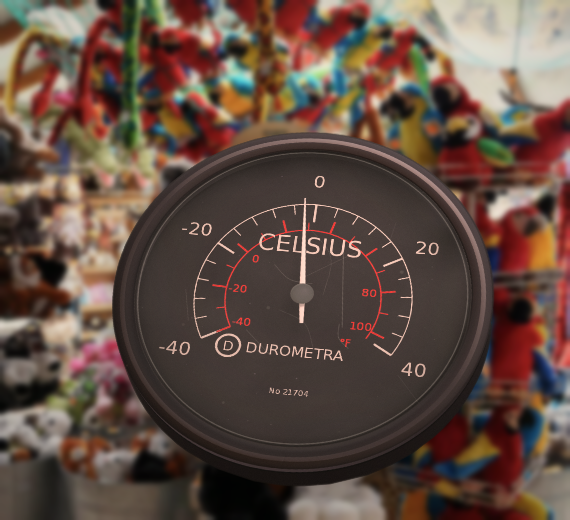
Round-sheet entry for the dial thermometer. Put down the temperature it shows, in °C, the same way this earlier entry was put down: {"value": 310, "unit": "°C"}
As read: {"value": -2, "unit": "°C"}
